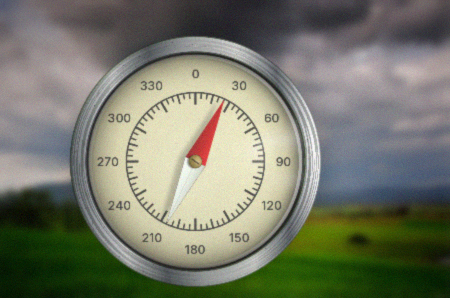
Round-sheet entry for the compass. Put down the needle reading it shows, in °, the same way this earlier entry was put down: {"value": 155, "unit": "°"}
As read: {"value": 25, "unit": "°"}
